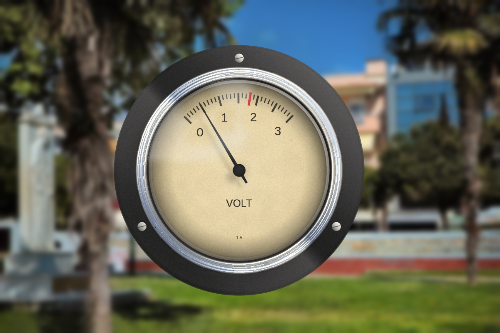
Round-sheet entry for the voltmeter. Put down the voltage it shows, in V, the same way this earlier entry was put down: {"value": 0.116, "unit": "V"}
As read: {"value": 0.5, "unit": "V"}
